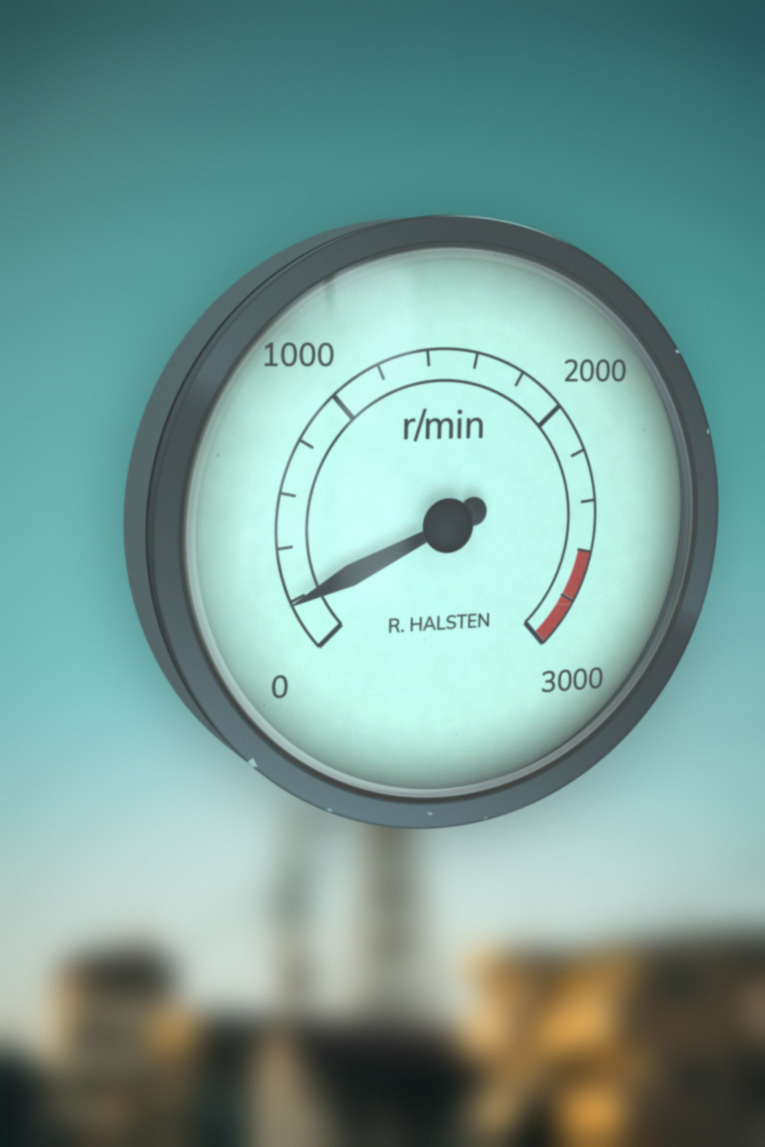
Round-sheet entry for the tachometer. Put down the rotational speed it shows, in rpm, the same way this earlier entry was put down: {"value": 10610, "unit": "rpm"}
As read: {"value": 200, "unit": "rpm"}
